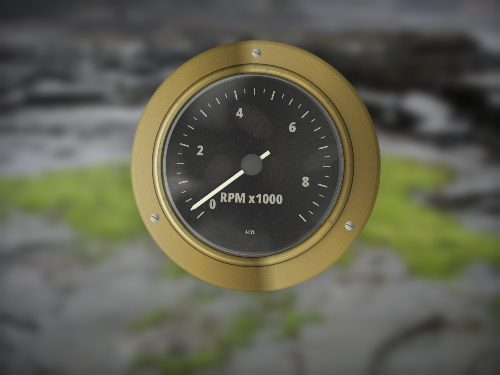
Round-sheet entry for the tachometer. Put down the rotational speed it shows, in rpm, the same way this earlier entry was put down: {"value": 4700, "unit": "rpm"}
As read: {"value": 250, "unit": "rpm"}
